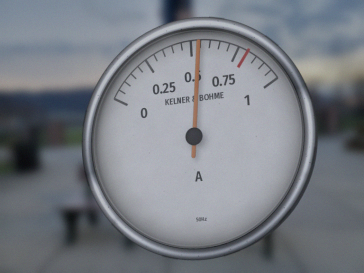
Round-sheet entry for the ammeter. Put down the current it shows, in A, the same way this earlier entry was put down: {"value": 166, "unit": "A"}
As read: {"value": 0.55, "unit": "A"}
